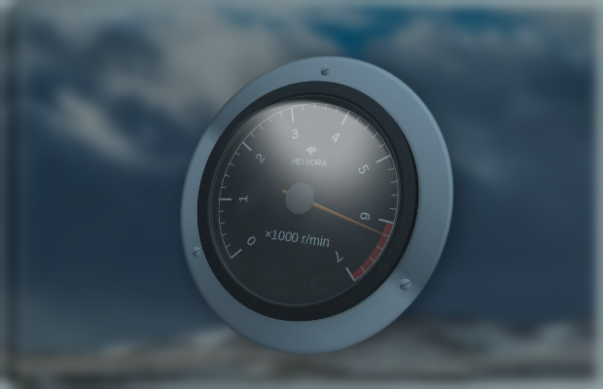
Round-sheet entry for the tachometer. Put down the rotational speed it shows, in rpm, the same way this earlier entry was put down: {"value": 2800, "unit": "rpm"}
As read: {"value": 6200, "unit": "rpm"}
